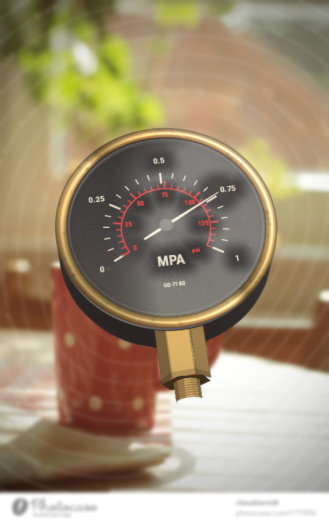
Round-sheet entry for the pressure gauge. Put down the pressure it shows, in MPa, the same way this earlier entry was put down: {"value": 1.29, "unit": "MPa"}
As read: {"value": 0.75, "unit": "MPa"}
